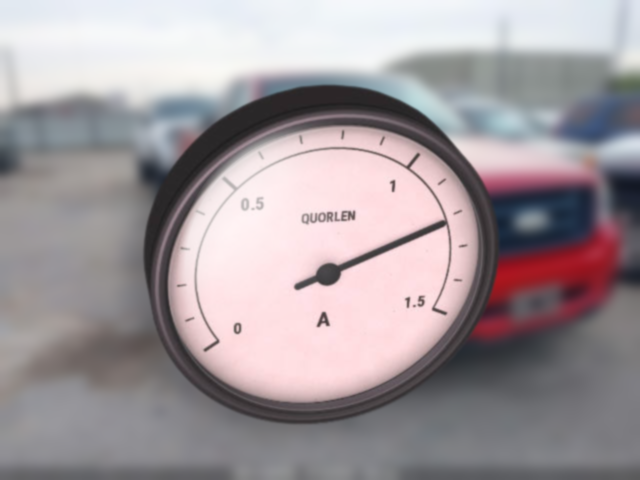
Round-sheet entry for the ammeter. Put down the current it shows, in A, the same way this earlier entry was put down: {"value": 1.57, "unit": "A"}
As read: {"value": 1.2, "unit": "A"}
